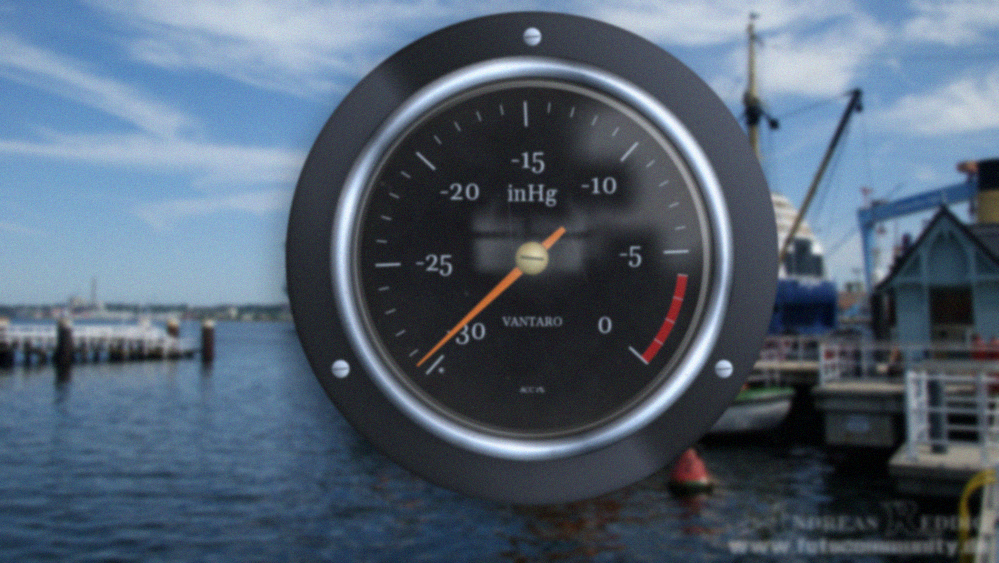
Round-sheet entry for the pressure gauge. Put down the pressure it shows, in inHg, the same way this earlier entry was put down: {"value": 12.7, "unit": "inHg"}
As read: {"value": -29.5, "unit": "inHg"}
